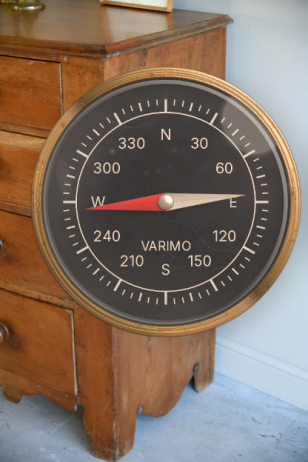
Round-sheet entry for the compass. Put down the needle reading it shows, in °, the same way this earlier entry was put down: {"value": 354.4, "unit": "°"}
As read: {"value": 265, "unit": "°"}
